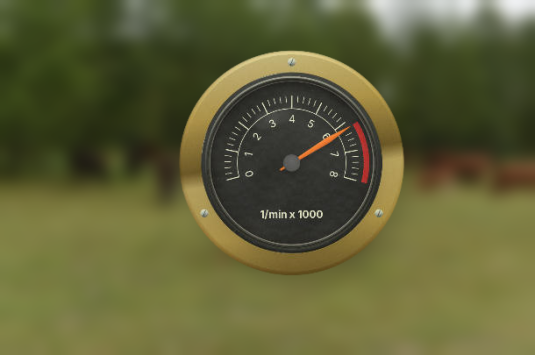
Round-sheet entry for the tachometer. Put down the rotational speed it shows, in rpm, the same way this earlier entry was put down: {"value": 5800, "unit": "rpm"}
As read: {"value": 6200, "unit": "rpm"}
